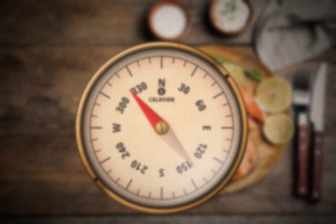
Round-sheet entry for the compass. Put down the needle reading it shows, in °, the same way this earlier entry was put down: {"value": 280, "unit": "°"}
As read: {"value": 320, "unit": "°"}
